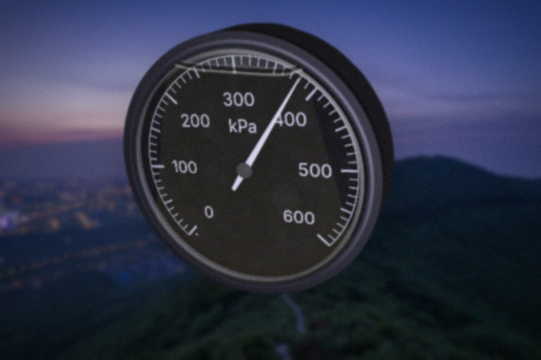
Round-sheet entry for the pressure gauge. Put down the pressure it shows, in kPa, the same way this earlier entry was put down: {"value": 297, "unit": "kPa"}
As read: {"value": 380, "unit": "kPa"}
